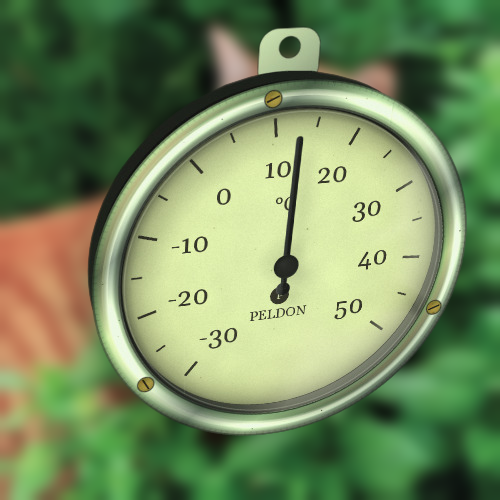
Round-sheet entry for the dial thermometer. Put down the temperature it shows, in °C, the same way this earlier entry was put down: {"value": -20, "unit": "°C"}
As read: {"value": 12.5, "unit": "°C"}
